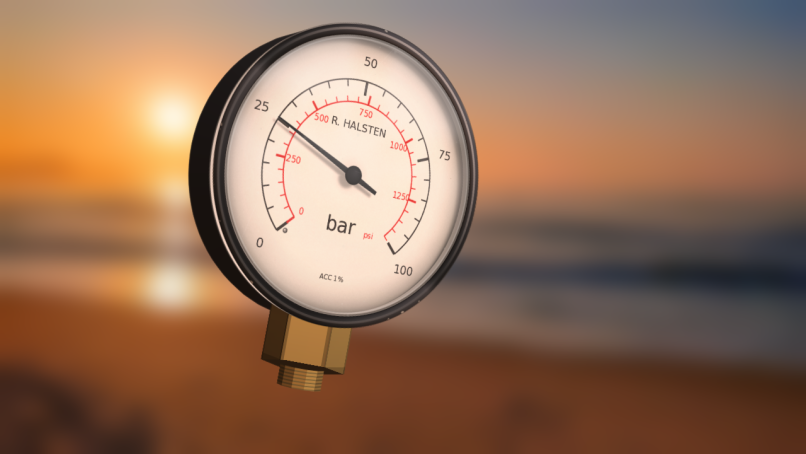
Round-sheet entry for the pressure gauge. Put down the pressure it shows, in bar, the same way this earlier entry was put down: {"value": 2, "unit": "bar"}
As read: {"value": 25, "unit": "bar"}
